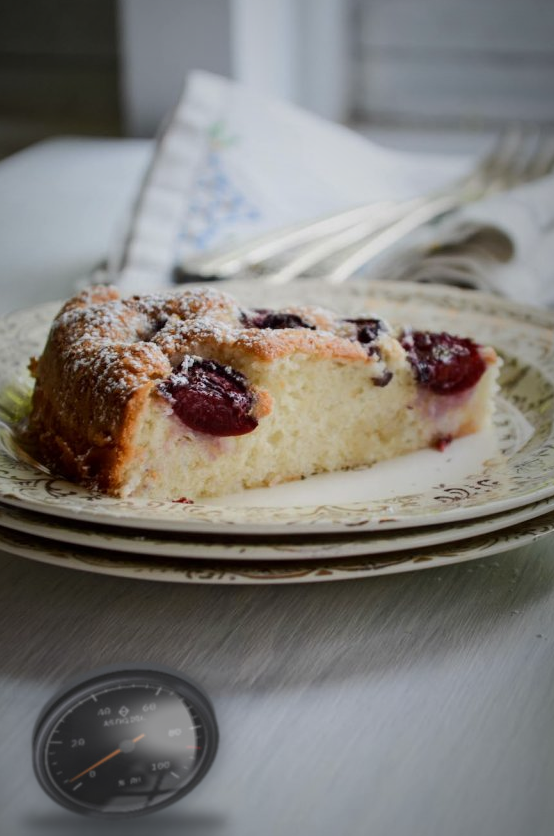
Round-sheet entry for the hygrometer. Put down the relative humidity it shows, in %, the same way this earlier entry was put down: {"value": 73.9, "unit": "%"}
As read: {"value": 4, "unit": "%"}
